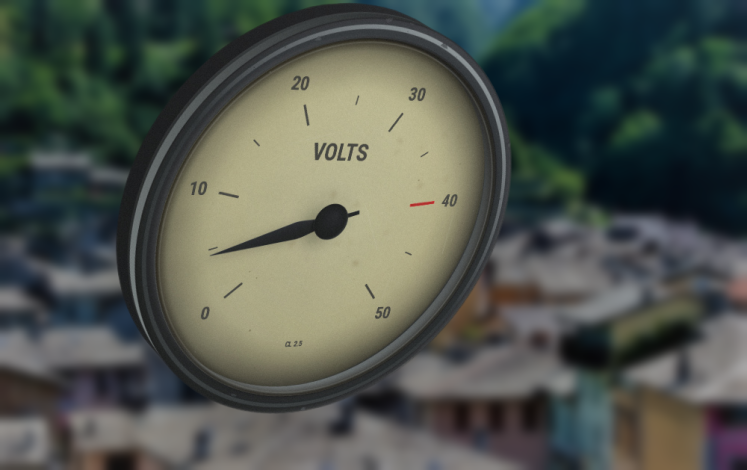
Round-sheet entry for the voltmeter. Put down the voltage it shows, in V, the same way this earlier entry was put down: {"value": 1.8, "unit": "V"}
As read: {"value": 5, "unit": "V"}
